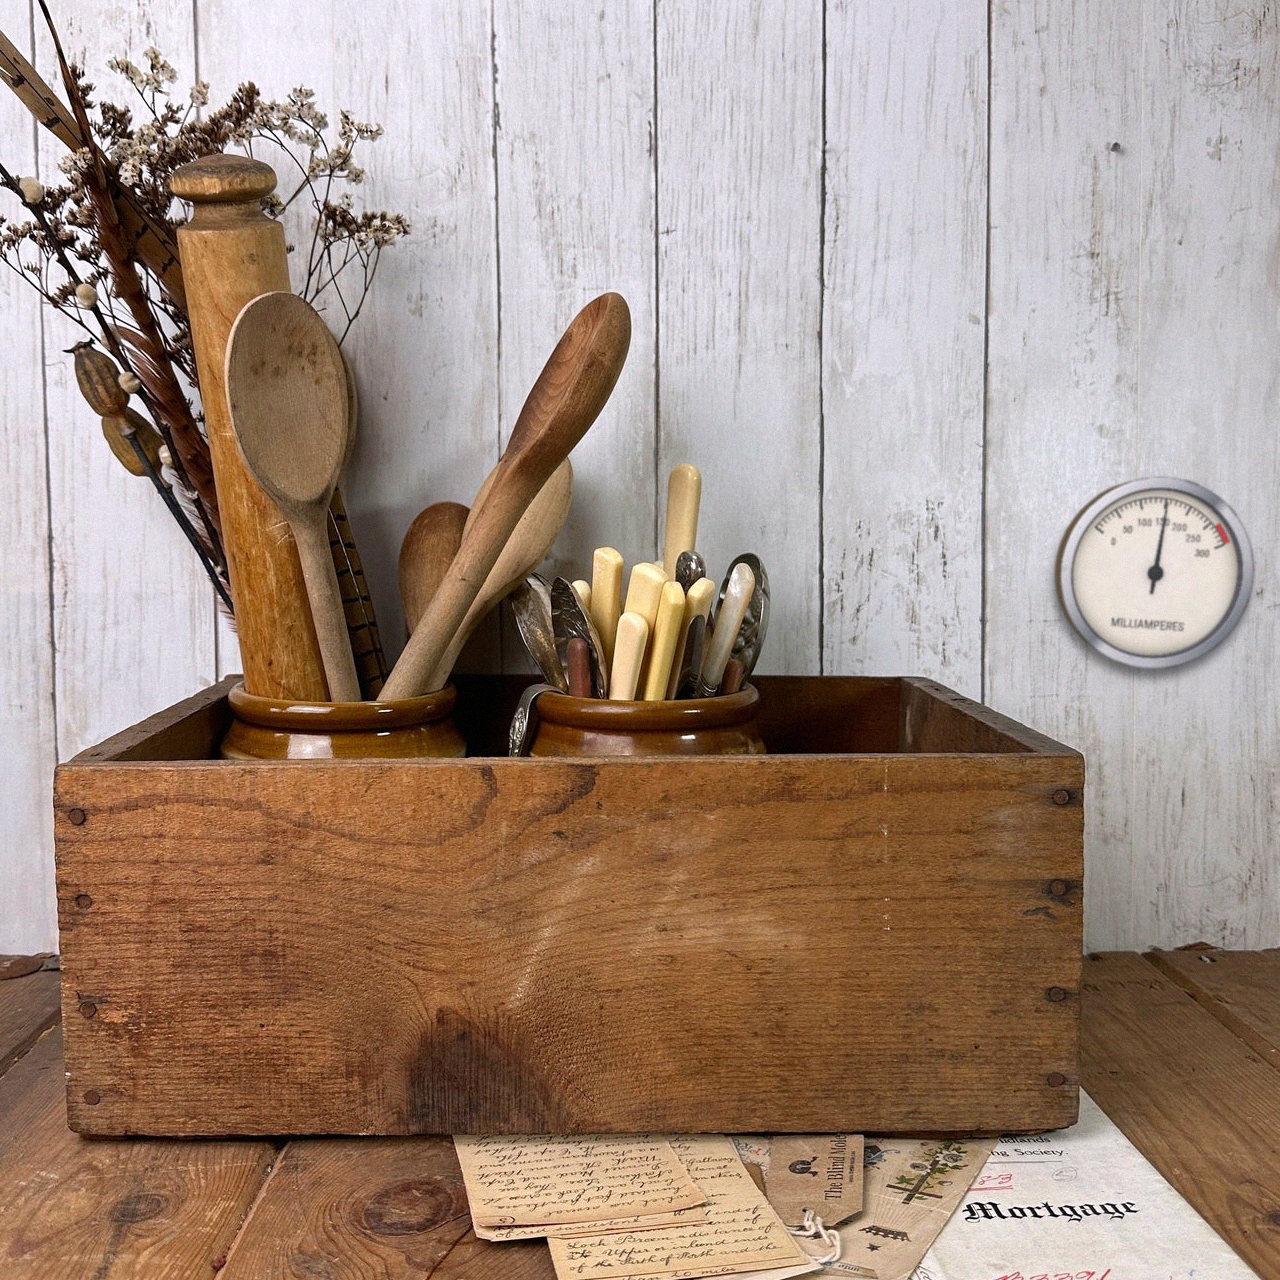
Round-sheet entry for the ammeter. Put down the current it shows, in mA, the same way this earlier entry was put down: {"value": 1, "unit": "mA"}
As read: {"value": 150, "unit": "mA"}
